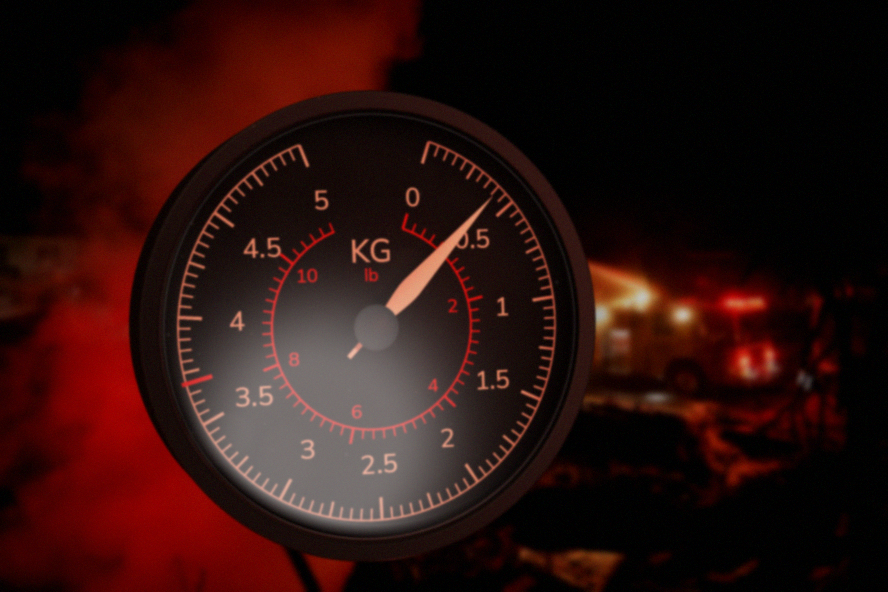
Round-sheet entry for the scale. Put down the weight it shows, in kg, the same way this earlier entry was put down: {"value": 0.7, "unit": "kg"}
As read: {"value": 0.4, "unit": "kg"}
